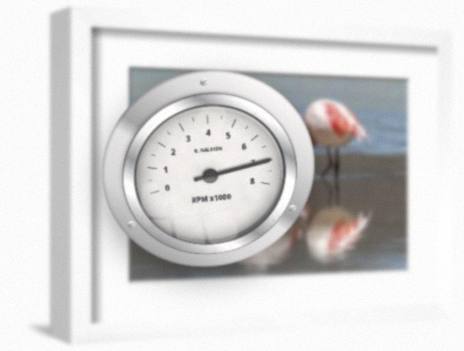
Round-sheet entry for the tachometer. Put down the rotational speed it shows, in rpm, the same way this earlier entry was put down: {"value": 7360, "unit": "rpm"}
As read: {"value": 7000, "unit": "rpm"}
